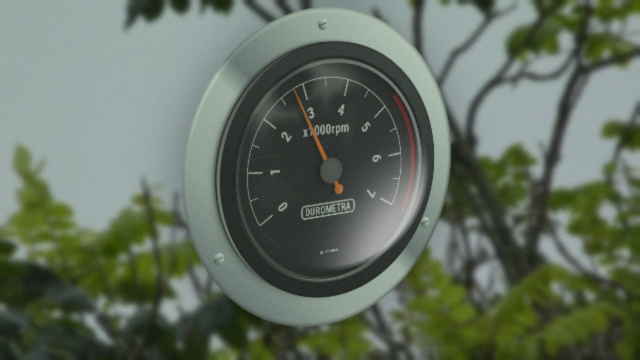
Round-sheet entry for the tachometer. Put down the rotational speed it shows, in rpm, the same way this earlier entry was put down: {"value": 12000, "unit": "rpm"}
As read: {"value": 2750, "unit": "rpm"}
